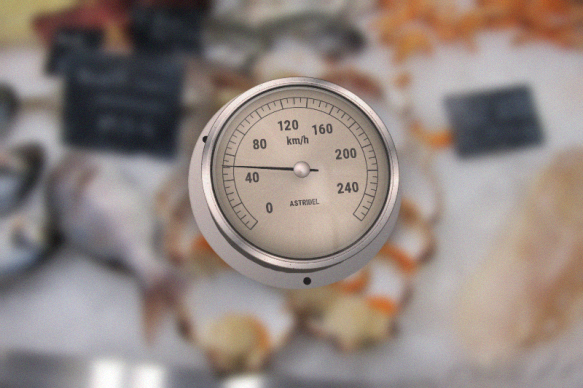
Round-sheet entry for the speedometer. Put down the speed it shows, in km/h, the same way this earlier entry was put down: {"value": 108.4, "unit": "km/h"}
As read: {"value": 50, "unit": "km/h"}
